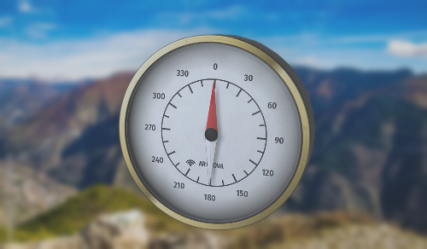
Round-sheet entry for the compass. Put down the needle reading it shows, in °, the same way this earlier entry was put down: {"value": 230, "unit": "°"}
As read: {"value": 0, "unit": "°"}
